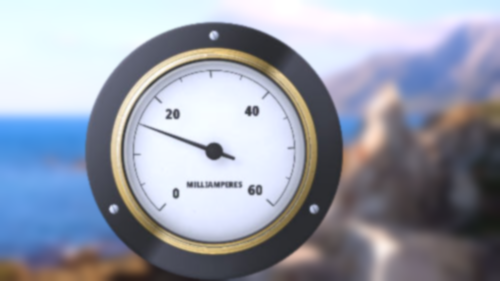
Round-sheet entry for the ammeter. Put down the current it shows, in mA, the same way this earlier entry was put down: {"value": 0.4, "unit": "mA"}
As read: {"value": 15, "unit": "mA"}
